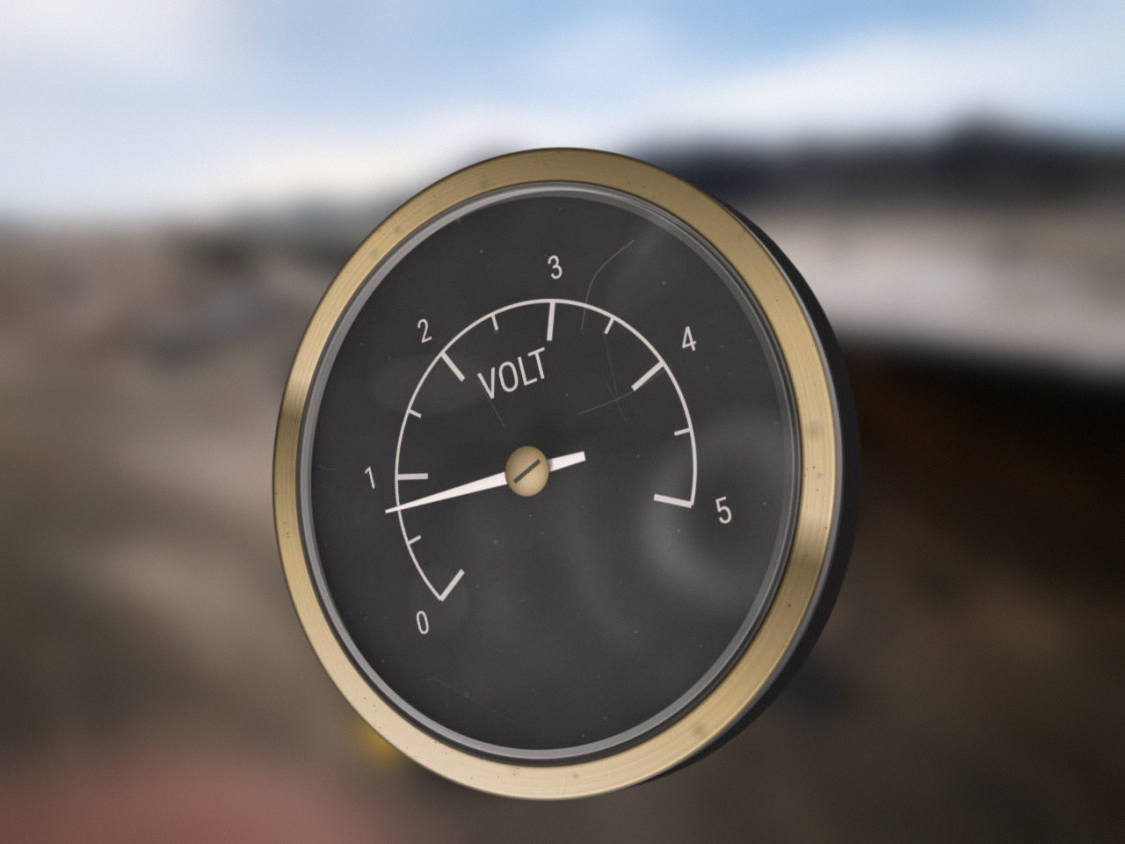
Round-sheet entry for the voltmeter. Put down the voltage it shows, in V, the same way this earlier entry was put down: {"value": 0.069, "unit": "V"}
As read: {"value": 0.75, "unit": "V"}
